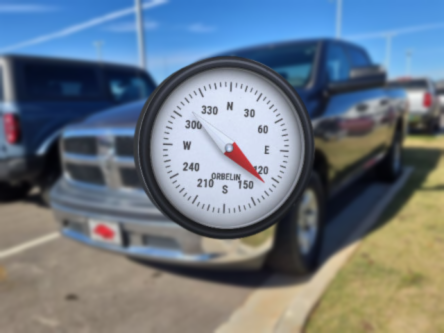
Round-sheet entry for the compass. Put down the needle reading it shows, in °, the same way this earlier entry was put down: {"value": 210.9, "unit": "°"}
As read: {"value": 130, "unit": "°"}
